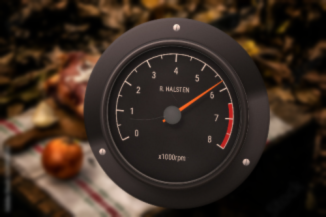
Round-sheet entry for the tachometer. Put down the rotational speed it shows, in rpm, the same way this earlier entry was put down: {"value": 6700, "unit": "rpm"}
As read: {"value": 5750, "unit": "rpm"}
